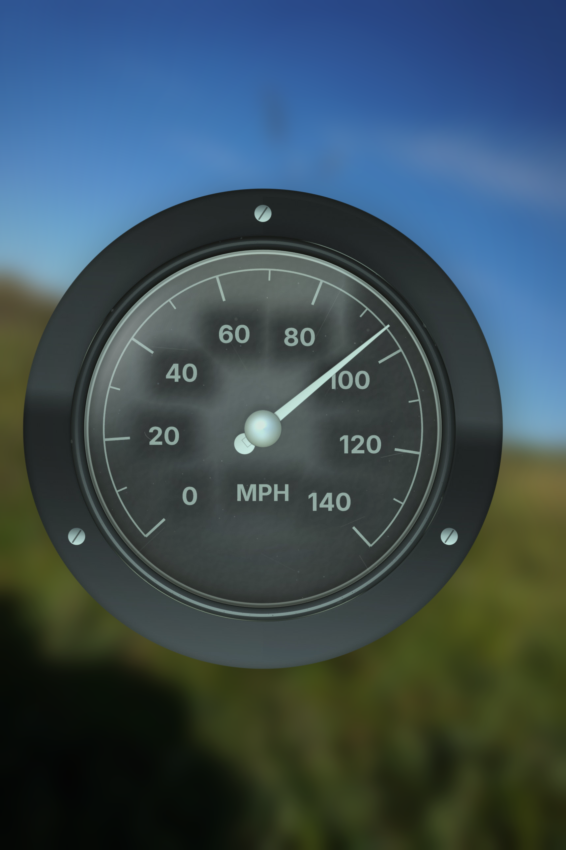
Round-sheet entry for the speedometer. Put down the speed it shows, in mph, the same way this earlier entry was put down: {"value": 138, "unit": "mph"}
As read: {"value": 95, "unit": "mph"}
